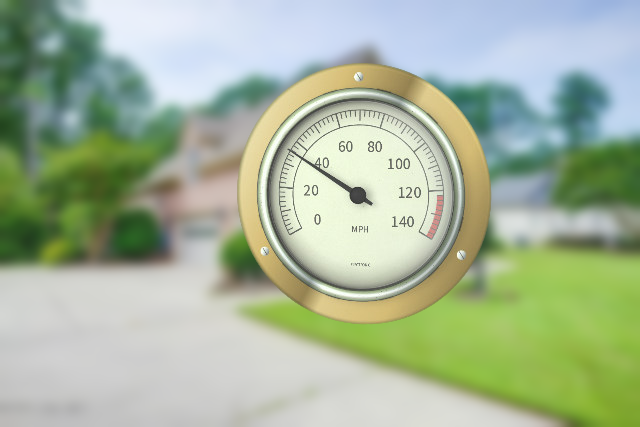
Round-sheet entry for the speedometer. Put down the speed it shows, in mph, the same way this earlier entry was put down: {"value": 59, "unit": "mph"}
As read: {"value": 36, "unit": "mph"}
